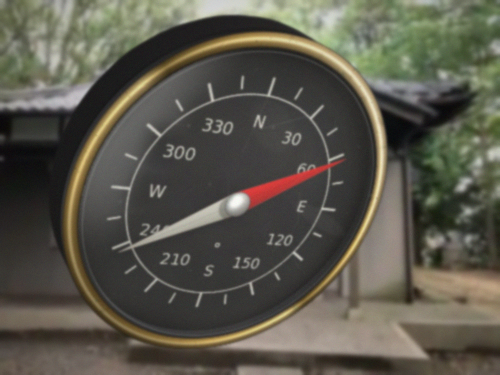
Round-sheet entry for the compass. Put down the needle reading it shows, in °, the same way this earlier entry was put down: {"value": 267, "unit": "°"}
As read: {"value": 60, "unit": "°"}
